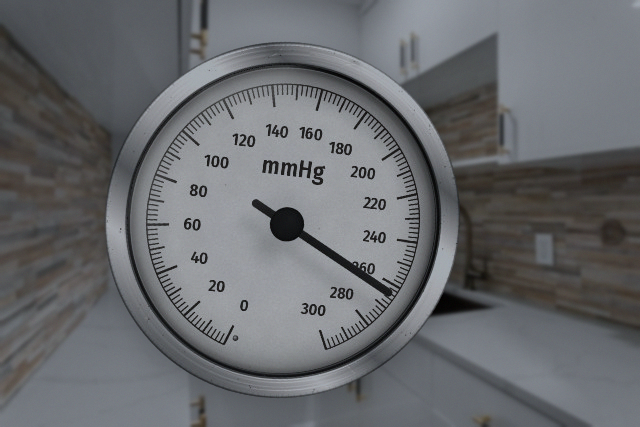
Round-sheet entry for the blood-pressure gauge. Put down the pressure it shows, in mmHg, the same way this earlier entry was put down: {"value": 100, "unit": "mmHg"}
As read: {"value": 264, "unit": "mmHg"}
